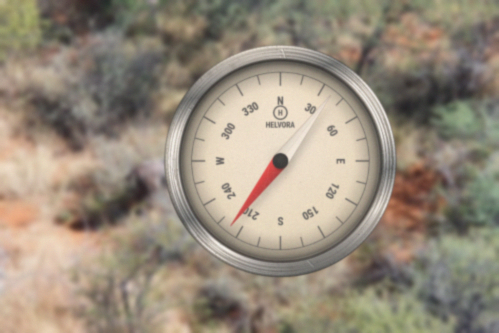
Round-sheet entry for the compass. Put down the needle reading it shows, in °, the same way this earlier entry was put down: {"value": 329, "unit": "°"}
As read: {"value": 217.5, "unit": "°"}
